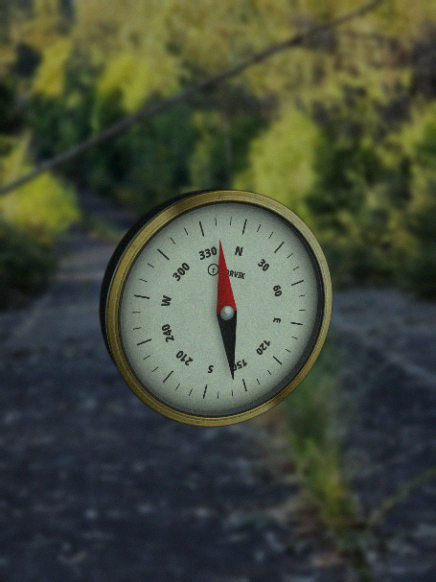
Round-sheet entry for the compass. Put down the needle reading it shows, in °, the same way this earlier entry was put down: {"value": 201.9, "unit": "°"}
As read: {"value": 340, "unit": "°"}
